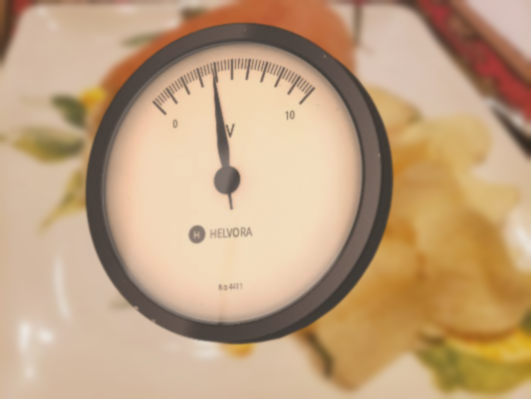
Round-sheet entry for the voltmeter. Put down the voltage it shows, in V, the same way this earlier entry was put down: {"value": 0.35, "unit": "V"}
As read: {"value": 4, "unit": "V"}
